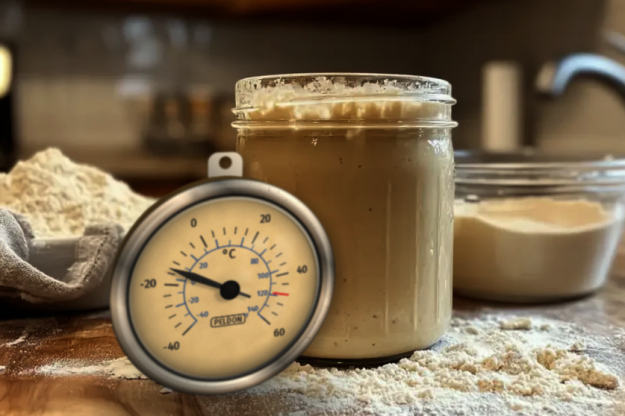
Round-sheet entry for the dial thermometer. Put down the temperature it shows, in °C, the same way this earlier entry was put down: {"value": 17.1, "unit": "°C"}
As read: {"value": -14, "unit": "°C"}
